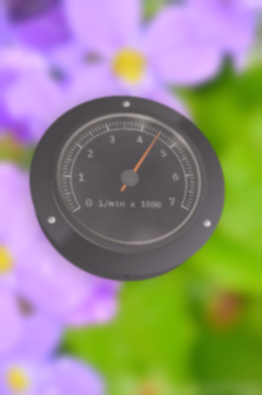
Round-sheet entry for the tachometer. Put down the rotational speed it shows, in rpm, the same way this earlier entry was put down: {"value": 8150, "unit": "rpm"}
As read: {"value": 4500, "unit": "rpm"}
